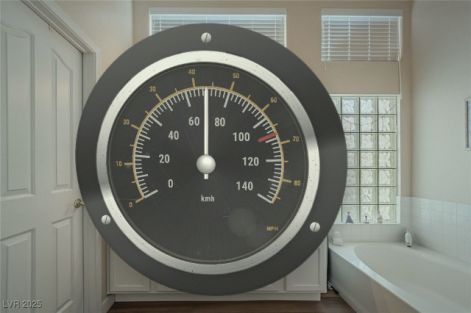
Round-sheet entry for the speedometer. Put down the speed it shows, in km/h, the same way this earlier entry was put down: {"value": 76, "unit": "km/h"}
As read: {"value": 70, "unit": "km/h"}
